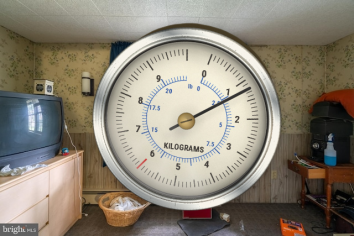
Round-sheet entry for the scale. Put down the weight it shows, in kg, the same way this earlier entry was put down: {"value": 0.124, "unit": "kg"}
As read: {"value": 1.2, "unit": "kg"}
